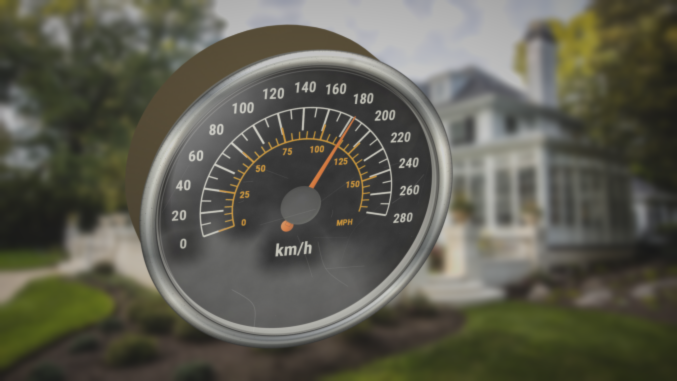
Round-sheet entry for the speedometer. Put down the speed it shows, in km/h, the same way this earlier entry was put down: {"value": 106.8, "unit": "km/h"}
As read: {"value": 180, "unit": "km/h"}
